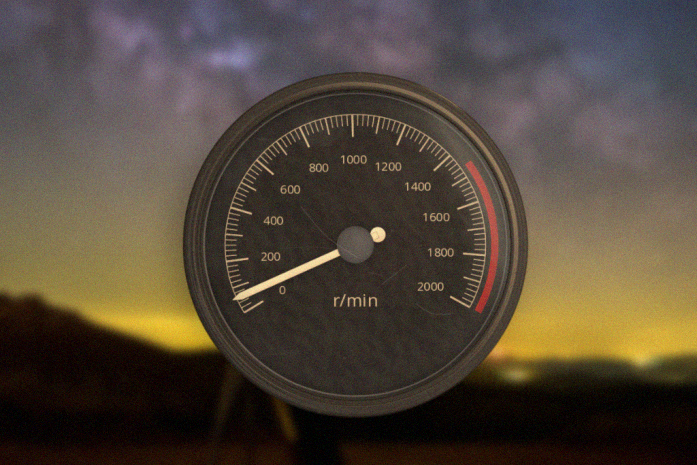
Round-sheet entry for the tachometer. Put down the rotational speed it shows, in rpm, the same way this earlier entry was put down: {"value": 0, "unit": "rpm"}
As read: {"value": 60, "unit": "rpm"}
